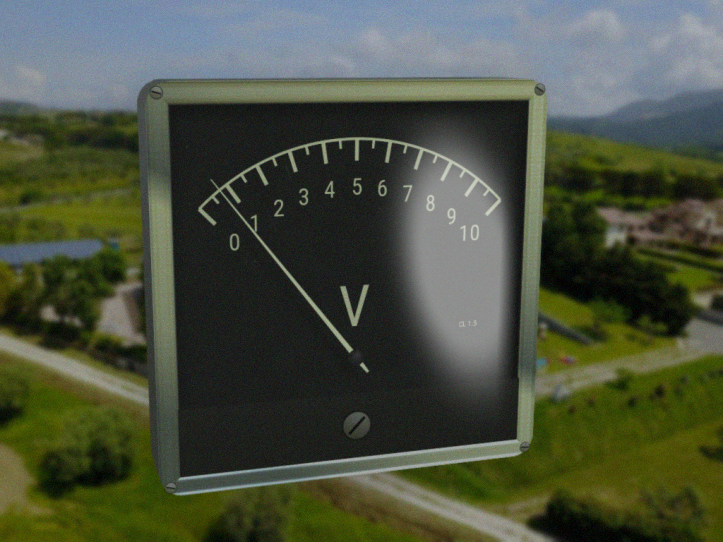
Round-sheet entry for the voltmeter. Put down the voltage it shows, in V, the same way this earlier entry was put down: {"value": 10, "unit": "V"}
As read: {"value": 0.75, "unit": "V"}
